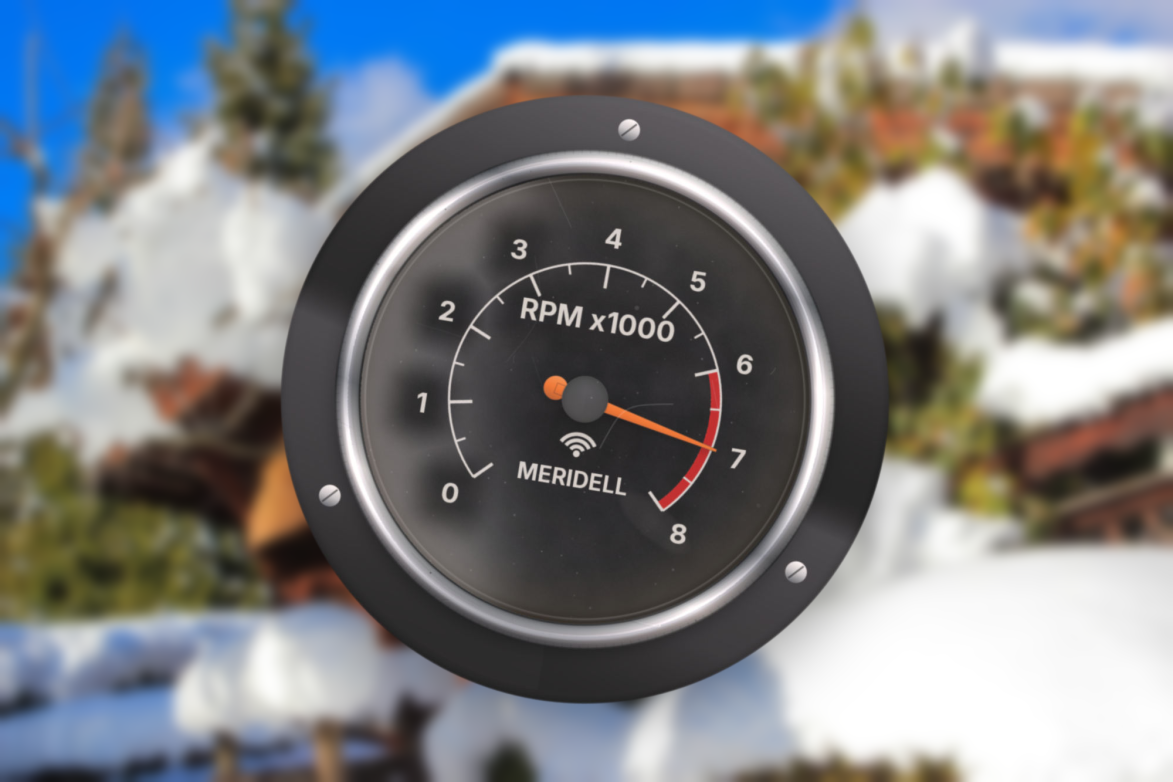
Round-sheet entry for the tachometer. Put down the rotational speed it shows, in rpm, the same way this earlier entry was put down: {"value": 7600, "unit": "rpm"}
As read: {"value": 7000, "unit": "rpm"}
